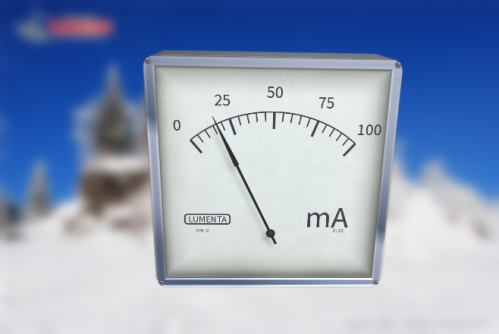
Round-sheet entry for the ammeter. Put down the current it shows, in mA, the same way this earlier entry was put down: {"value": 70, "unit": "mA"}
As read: {"value": 17.5, "unit": "mA"}
